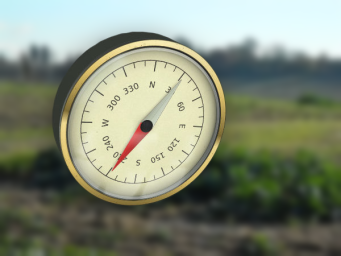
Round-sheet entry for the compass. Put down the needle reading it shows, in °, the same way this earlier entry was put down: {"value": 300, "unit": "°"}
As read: {"value": 210, "unit": "°"}
